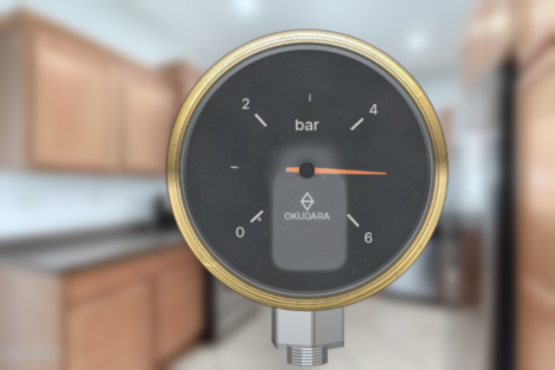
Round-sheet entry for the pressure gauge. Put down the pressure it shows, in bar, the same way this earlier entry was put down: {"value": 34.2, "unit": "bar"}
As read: {"value": 5, "unit": "bar"}
